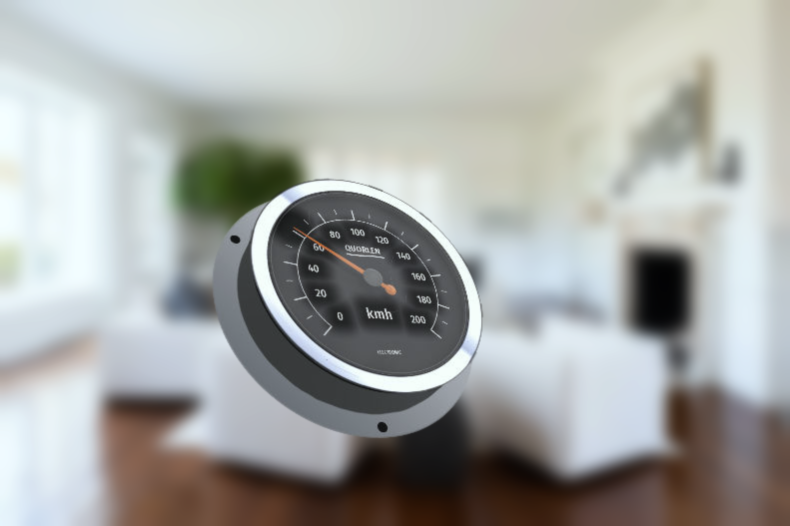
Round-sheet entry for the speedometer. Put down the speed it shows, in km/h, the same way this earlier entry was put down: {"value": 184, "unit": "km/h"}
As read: {"value": 60, "unit": "km/h"}
